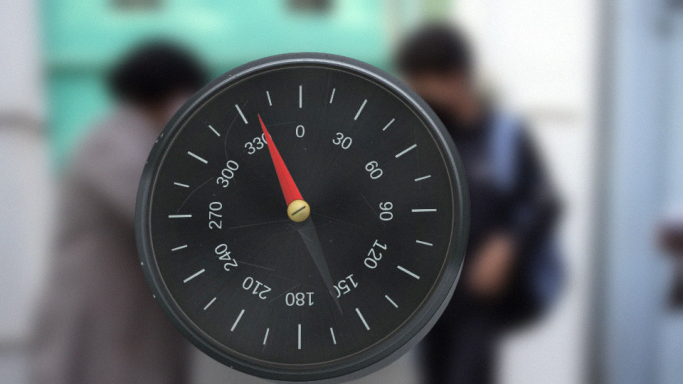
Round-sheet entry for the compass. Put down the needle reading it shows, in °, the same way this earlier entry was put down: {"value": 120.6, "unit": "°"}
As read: {"value": 337.5, "unit": "°"}
